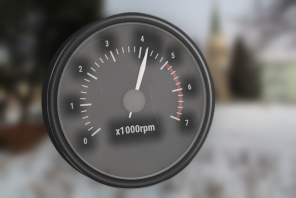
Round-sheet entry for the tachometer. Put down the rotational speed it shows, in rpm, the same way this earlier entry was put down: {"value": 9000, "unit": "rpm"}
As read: {"value": 4200, "unit": "rpm"}
